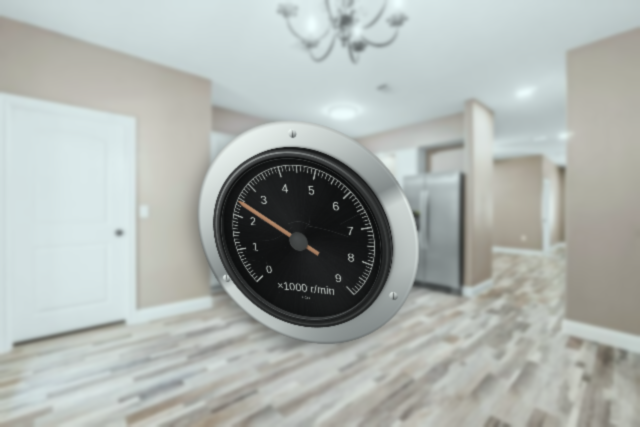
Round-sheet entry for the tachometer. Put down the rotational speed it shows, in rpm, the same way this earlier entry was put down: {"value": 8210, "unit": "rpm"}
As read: {"value": 2500, "unit": "rpm"}
